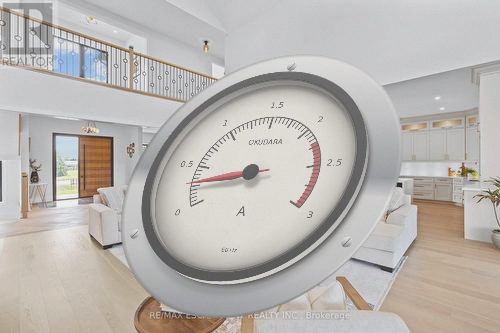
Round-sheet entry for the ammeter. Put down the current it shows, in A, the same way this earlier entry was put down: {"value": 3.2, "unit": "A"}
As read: {"value": 0.25, "unit": "A"}
